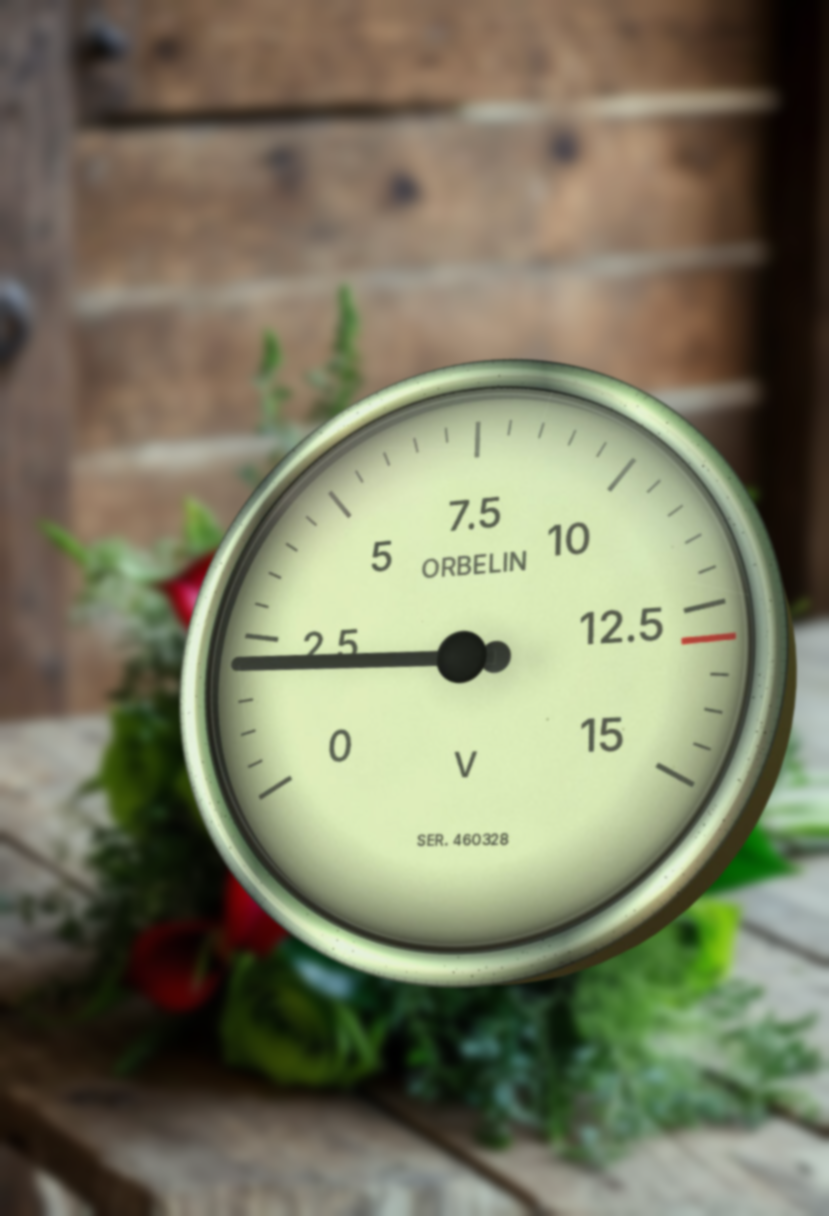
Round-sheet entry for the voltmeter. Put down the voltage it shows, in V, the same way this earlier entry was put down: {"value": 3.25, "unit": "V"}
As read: {"value": 2, "unit": "V"}
